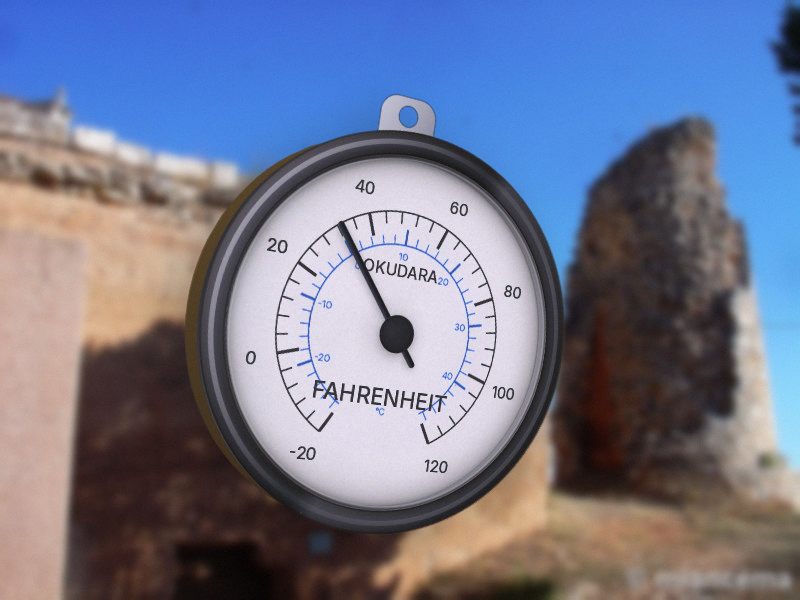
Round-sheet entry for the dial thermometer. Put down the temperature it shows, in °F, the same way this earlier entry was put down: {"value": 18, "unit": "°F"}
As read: {"value": 32, "unit": "°F"}
